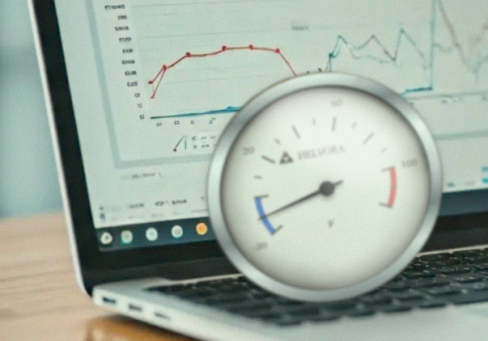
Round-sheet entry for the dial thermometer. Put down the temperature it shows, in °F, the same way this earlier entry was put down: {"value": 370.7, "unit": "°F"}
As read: {"value": -10, "unit": "°F"}
